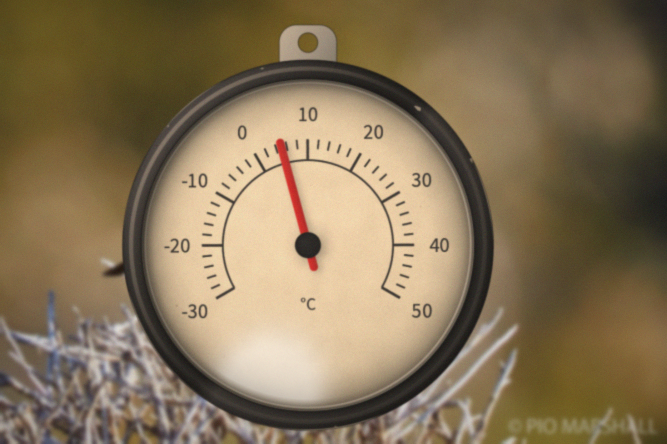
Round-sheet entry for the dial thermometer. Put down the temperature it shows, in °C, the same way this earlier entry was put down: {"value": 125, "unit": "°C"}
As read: {"value": 5, "unit": "°C"}
